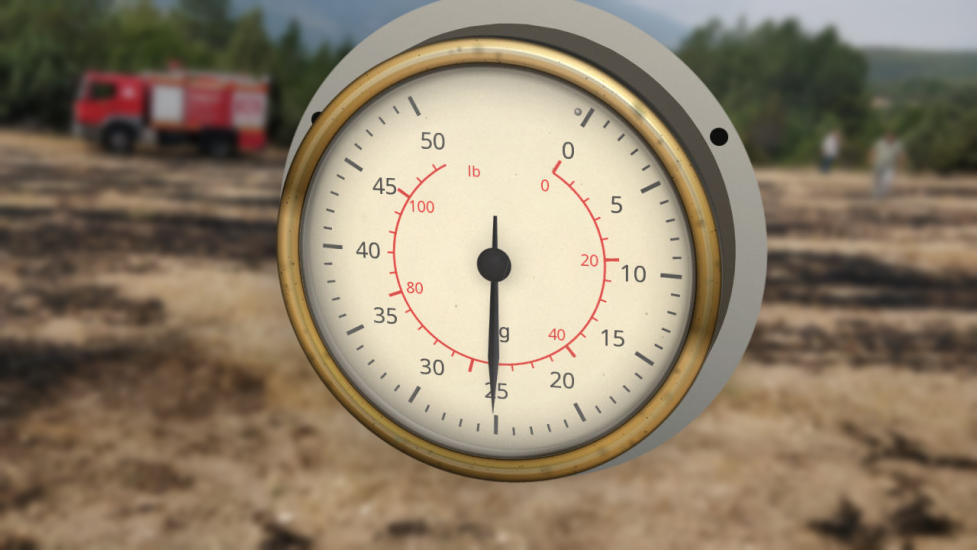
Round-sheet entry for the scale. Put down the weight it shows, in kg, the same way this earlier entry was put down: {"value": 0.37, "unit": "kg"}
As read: {"value": 25, "unit": "kg"}
